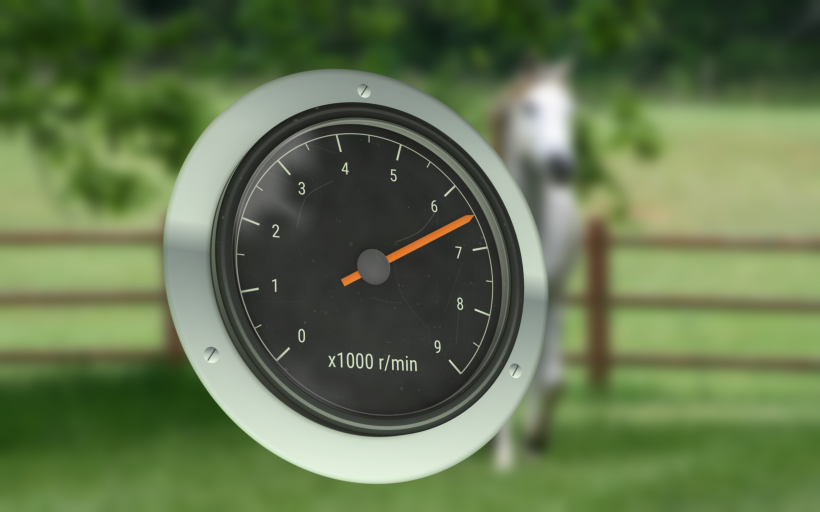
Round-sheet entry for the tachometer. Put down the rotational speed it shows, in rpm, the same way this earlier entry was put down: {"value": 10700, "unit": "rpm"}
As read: {"value": 6500, "unit": "rpm"}
